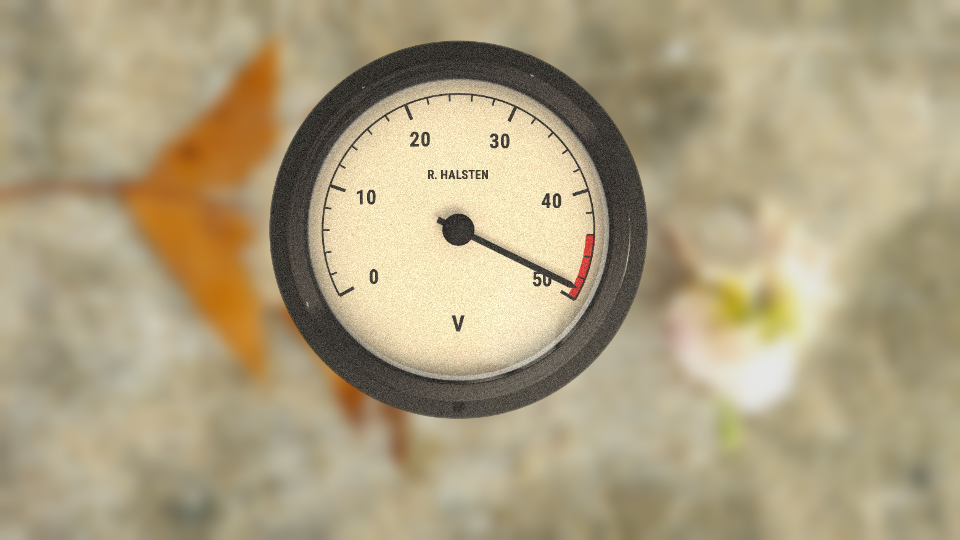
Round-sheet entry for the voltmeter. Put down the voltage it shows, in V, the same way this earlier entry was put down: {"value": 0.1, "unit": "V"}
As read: {"value": 49, "unit": "V"}
